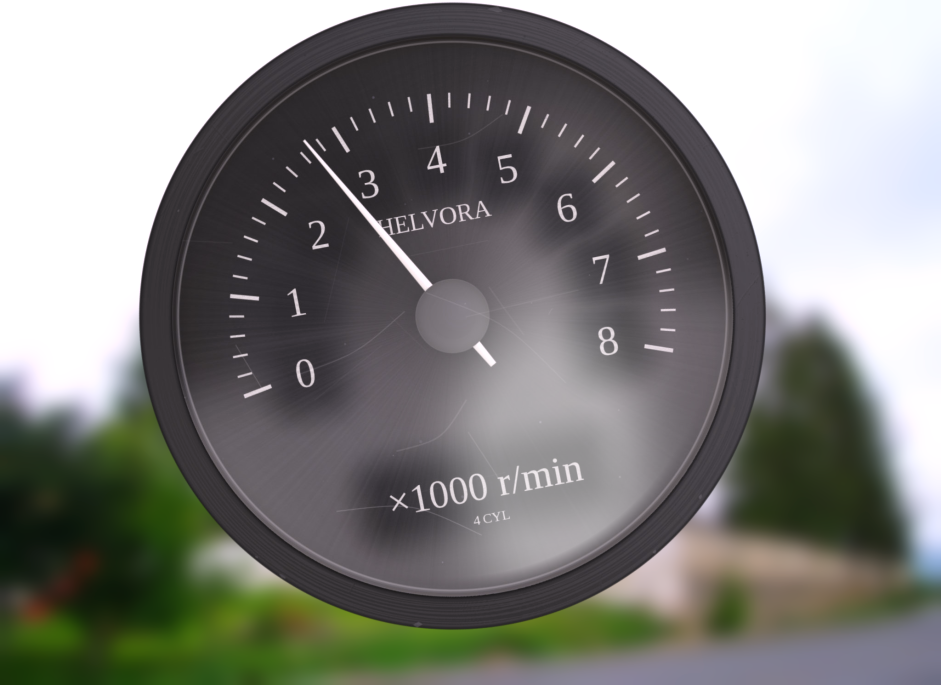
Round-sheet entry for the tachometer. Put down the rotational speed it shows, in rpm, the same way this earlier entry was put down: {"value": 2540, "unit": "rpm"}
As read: {"value": 2700, "unit": "rpm"}
